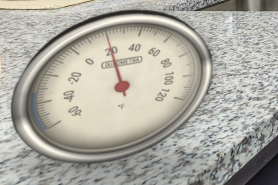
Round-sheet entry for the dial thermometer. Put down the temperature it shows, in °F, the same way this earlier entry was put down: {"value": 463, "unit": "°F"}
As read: {"value": 20, "unit": "°F"}
